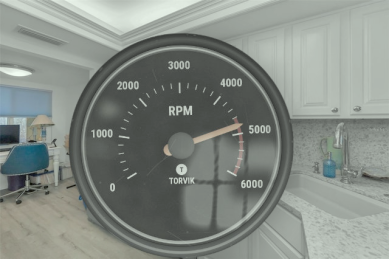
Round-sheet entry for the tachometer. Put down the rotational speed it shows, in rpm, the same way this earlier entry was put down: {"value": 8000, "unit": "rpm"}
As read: {"value": 4800, "unit": "rpm"}
